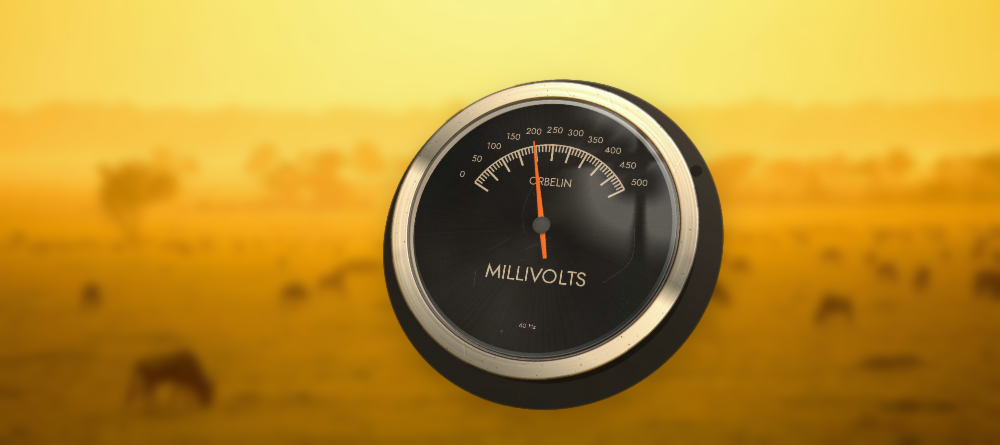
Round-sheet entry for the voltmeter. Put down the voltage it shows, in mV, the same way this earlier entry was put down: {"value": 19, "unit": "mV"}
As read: {"value": 200, "unit": "mV"}
